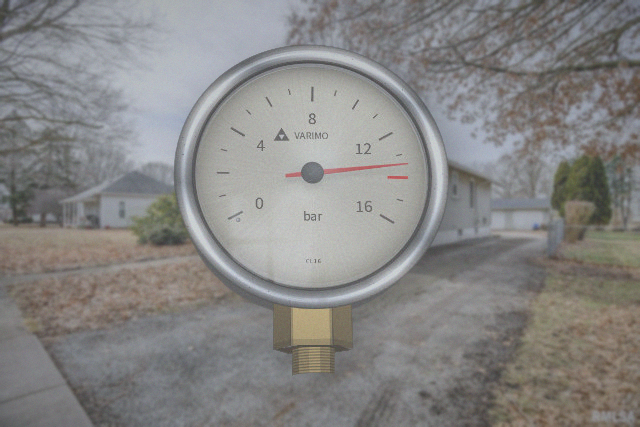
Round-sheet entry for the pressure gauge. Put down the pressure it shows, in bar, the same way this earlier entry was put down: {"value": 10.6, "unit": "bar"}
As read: {"value": 13.5, "unit": "bar"}
